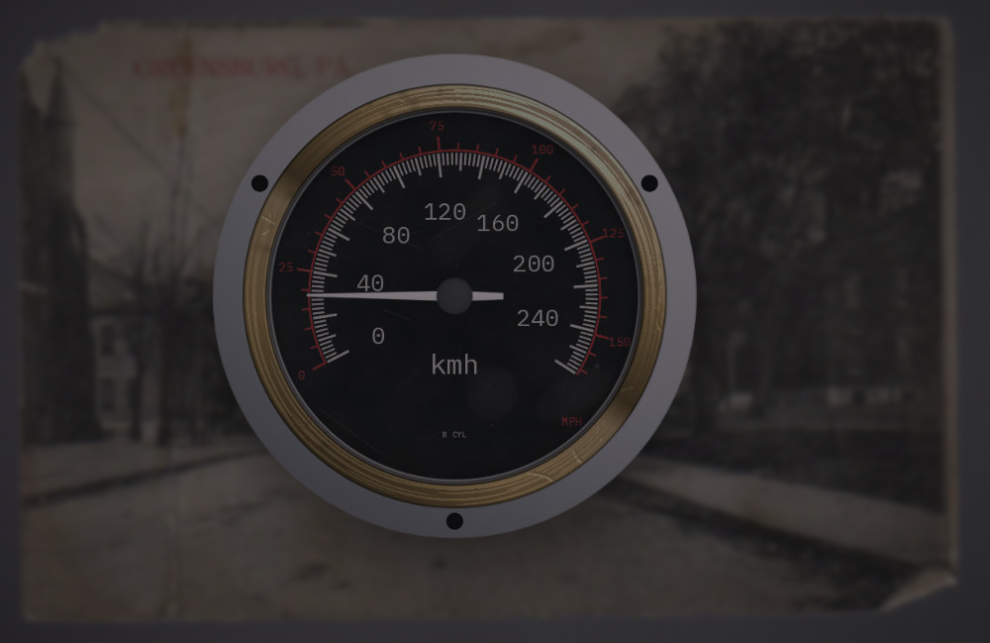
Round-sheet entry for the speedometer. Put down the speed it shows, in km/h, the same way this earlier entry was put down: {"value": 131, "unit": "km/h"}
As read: {"value": 30, "unit": "km/h"}
